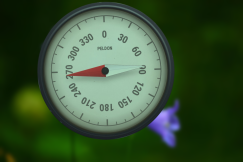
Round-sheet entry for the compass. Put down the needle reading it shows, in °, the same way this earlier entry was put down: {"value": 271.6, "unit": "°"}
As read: {"value": 265, "unit": "°"}
